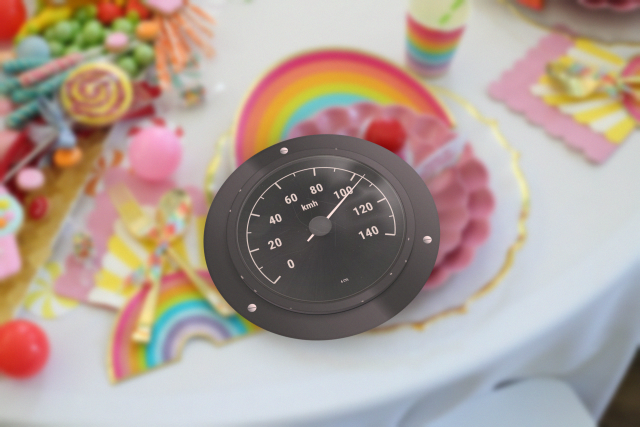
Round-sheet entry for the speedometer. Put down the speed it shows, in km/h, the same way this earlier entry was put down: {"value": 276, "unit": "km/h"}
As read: {"value": 105, "unit": "km/h"}
